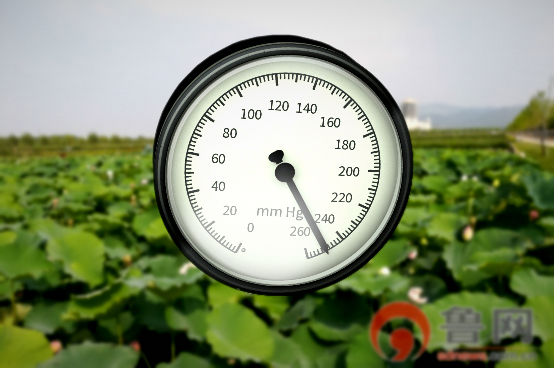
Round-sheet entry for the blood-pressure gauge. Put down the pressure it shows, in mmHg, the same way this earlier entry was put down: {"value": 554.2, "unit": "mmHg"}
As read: {"value": 250, "unit": "mmHg"}
